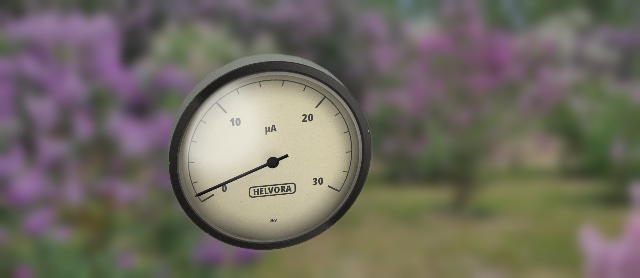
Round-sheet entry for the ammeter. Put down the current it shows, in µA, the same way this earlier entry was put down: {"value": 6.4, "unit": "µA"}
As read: {"value": 1, "unit": "µA"}
